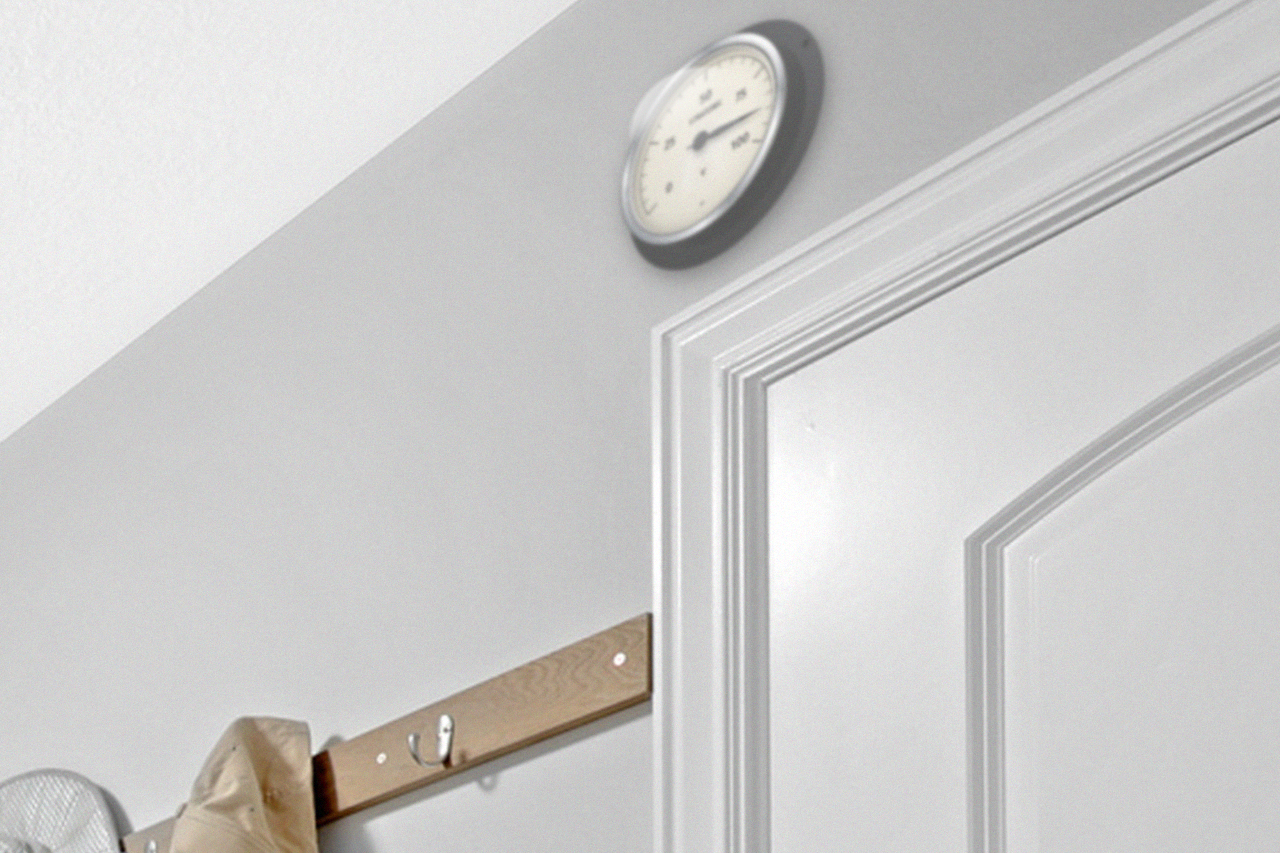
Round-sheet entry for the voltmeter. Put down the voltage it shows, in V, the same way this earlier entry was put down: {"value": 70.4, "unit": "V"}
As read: {"value": 90, "unit": "V"}
